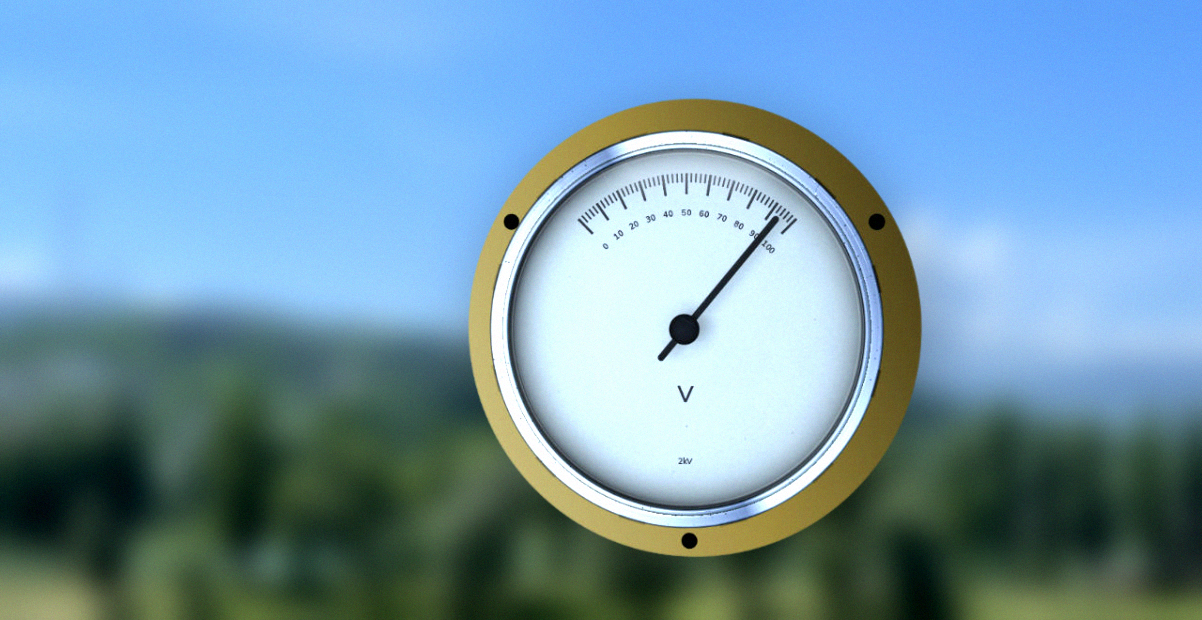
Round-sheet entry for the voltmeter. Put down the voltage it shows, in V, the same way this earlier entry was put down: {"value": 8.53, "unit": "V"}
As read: {"value": 94, "unit": "V"}
